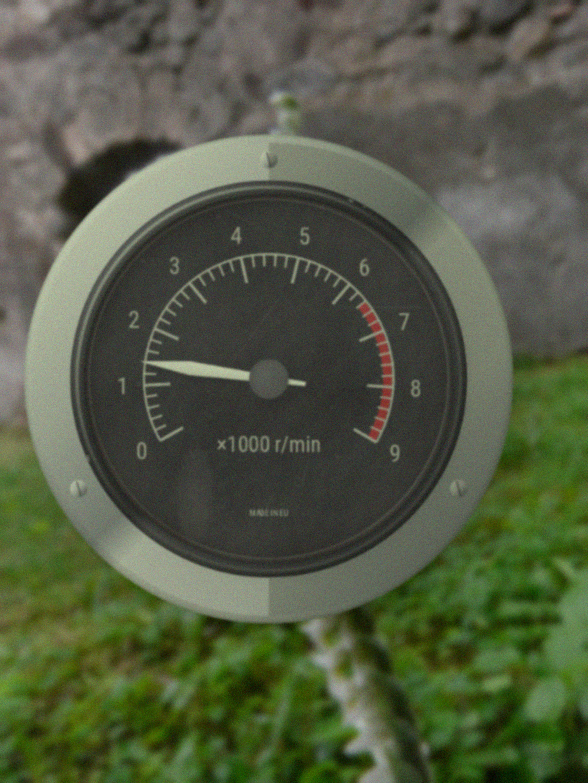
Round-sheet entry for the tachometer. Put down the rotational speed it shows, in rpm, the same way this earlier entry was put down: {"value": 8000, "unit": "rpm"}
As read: {"value": 1400, "unit": "rpm"}
